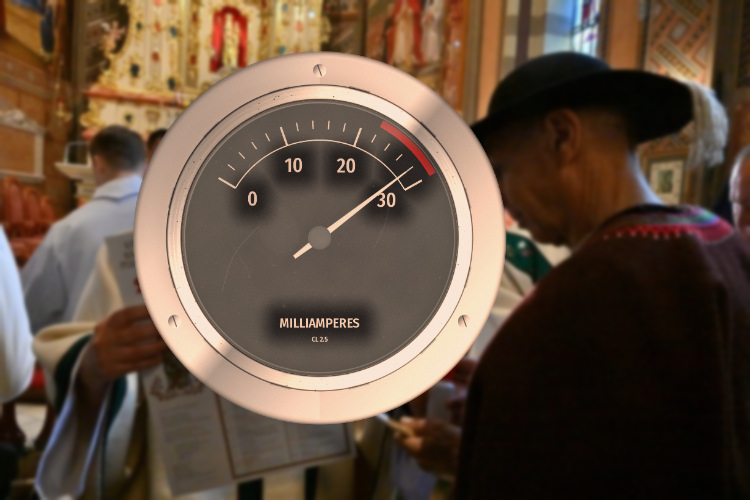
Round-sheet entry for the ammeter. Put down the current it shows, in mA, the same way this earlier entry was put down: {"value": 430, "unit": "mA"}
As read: {"value": 28, "unit": "mA"}
